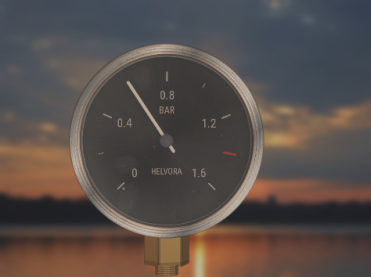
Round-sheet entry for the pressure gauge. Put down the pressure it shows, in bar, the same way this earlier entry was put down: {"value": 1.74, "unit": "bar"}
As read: {"value": 0.6, "unit": "bar"}
